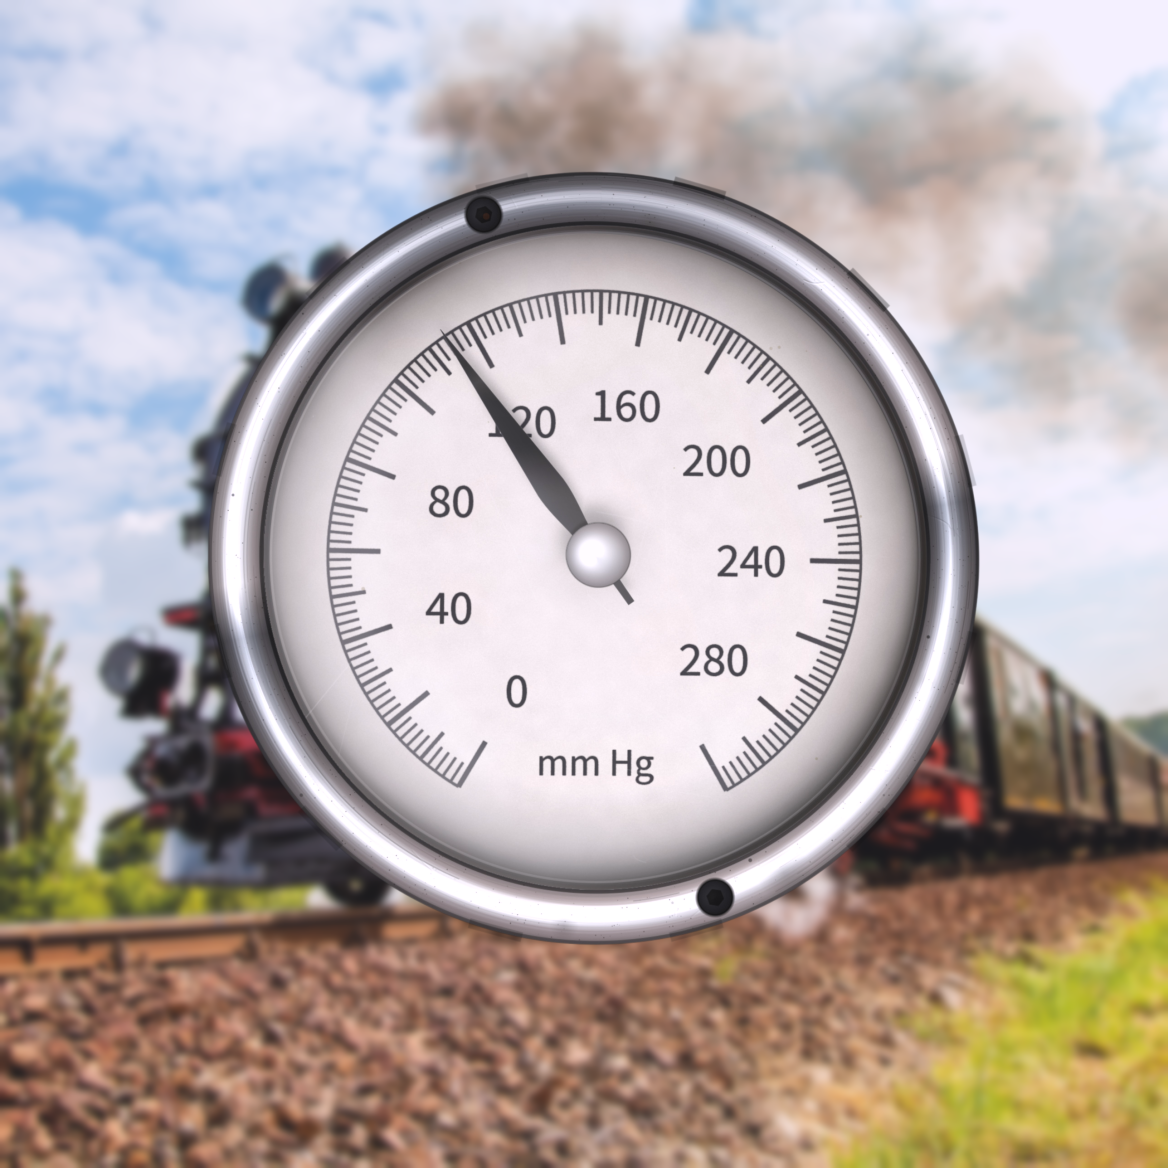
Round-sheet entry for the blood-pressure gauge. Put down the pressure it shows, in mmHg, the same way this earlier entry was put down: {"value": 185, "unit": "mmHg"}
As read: {"value": 114, "unit": "mmHg"}
